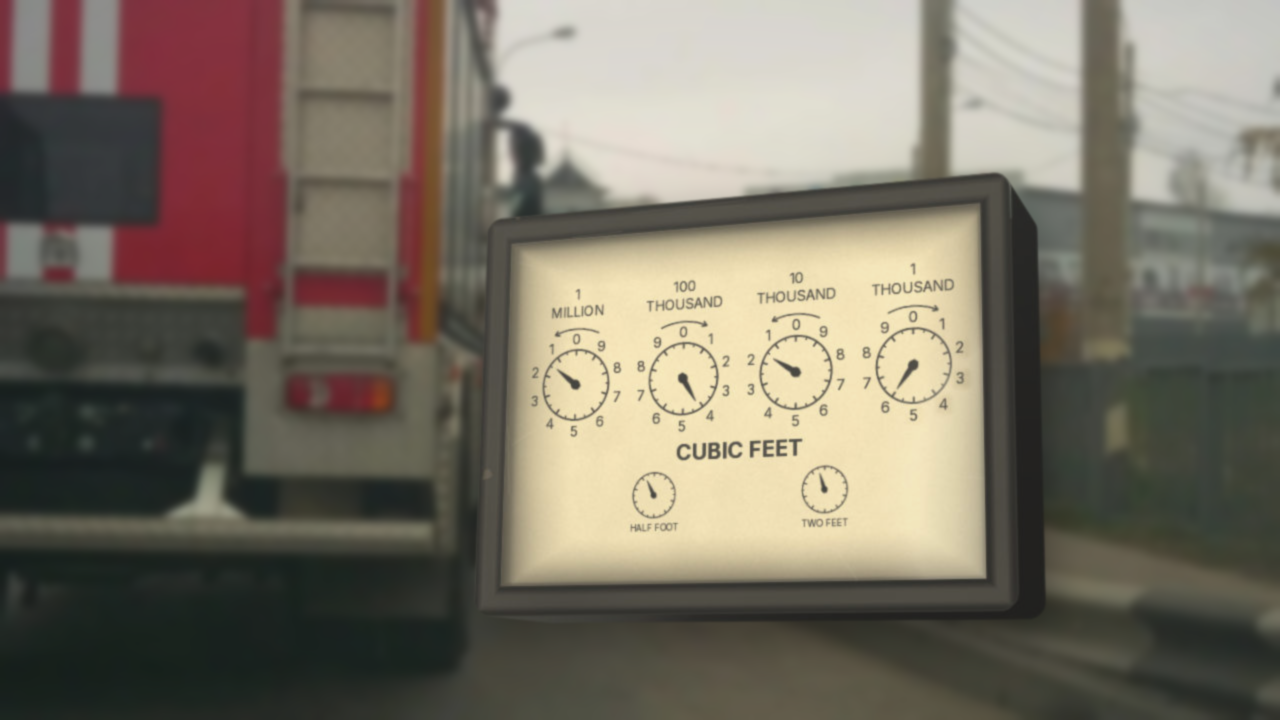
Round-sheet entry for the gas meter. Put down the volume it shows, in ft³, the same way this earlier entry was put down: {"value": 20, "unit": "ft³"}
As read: {"value": 141600, "unit": "ft³"}
